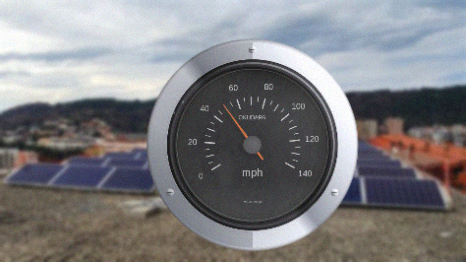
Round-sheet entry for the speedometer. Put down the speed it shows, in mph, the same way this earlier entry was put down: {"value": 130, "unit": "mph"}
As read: {"value": 50, "unit": "mph"}
